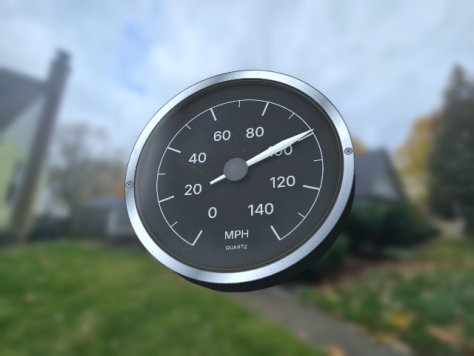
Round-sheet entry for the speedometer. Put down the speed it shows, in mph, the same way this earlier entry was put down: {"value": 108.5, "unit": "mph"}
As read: {"value": 100, "unit": "mph"}
